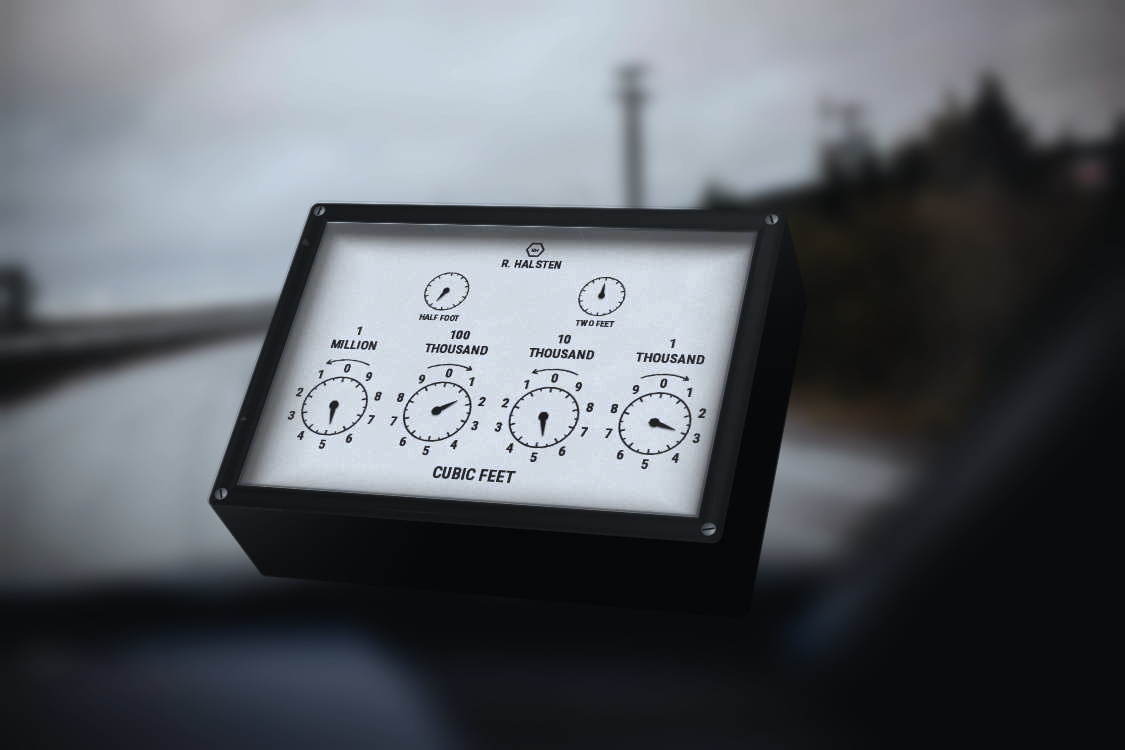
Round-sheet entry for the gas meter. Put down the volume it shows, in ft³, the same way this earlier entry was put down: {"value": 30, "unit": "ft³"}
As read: {"value": 515300, "unit": "ft³"}
